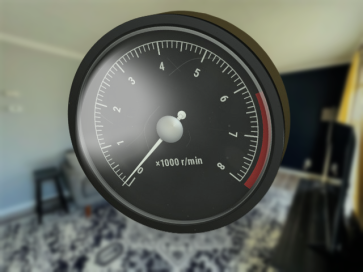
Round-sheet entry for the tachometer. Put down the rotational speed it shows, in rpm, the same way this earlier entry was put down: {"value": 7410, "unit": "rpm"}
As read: {"value": 100, "unit": "rpm"}
